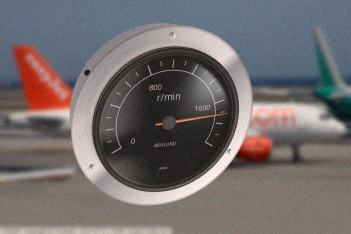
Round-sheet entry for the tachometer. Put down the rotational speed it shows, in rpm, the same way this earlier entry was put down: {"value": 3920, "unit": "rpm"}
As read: {"value": 1700, "unit": "rpm"}
